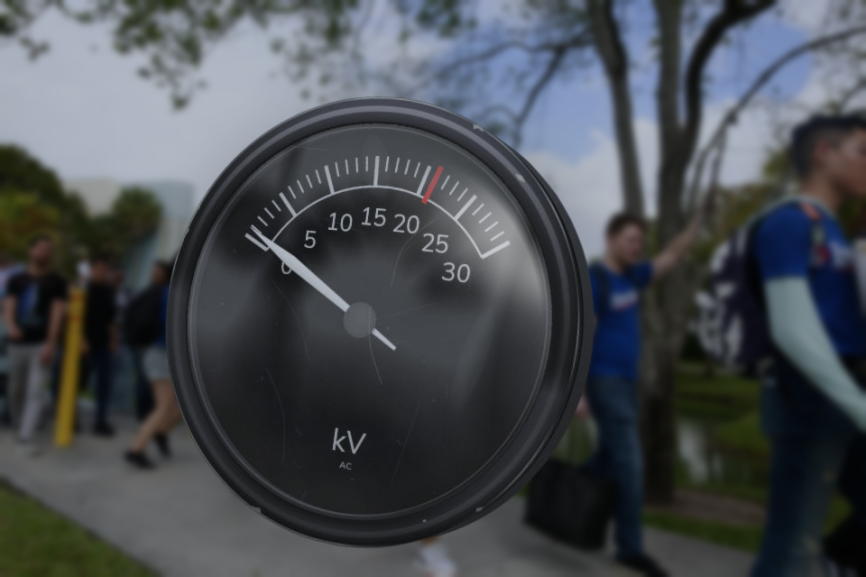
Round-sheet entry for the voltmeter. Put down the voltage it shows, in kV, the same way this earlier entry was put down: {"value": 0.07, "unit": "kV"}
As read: {"value": 1, "unit": "kV"}
